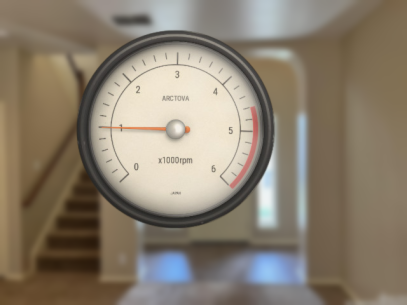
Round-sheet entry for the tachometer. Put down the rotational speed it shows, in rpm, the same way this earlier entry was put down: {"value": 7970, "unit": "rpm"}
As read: {"value": 1000, "unit": "rpm"}
